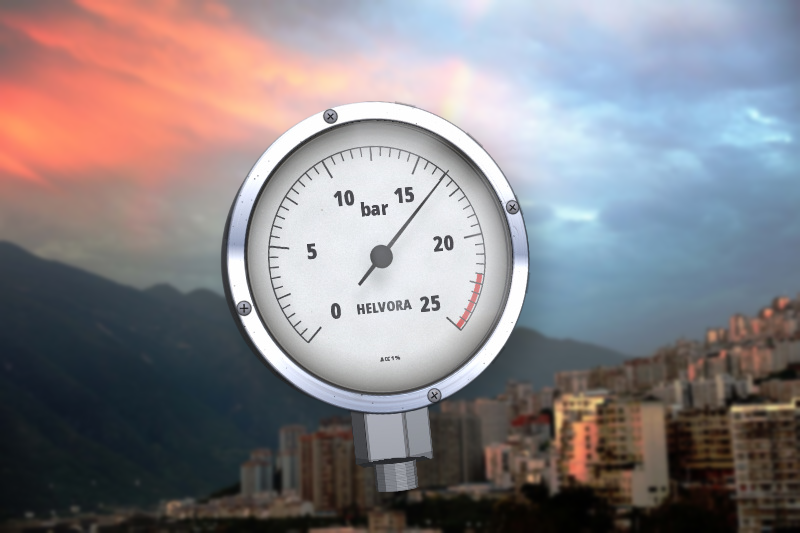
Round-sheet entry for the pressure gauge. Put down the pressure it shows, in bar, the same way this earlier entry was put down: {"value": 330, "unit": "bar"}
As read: {"value": 16.5, "unit": "bar"}
